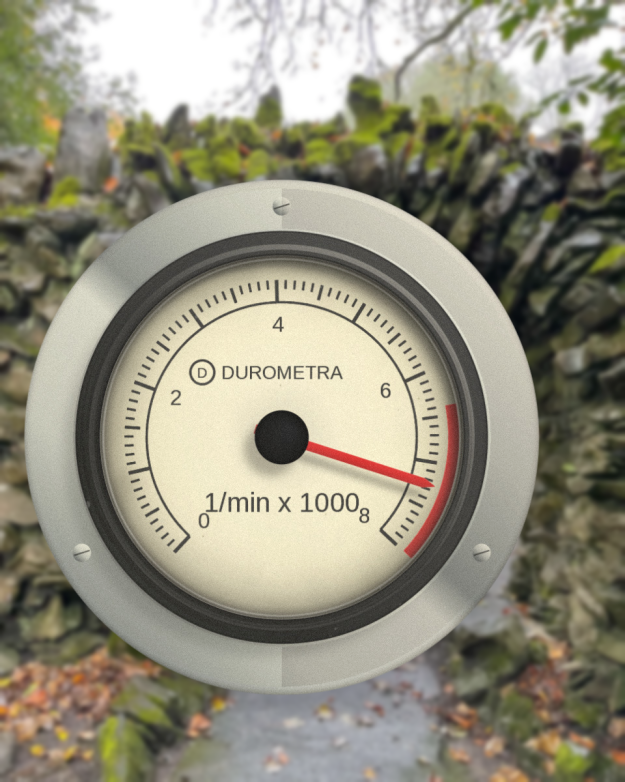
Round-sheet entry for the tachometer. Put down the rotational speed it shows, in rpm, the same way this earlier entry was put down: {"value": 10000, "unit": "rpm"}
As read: {"value": 7250, "unit": "rpm"}
